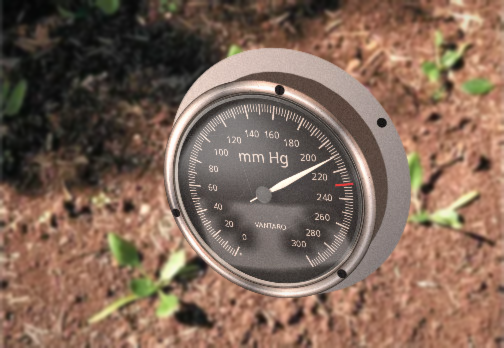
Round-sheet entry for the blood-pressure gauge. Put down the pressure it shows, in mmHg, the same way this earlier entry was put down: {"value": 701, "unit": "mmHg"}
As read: {"value": 210, "unit": "mmHg"}
